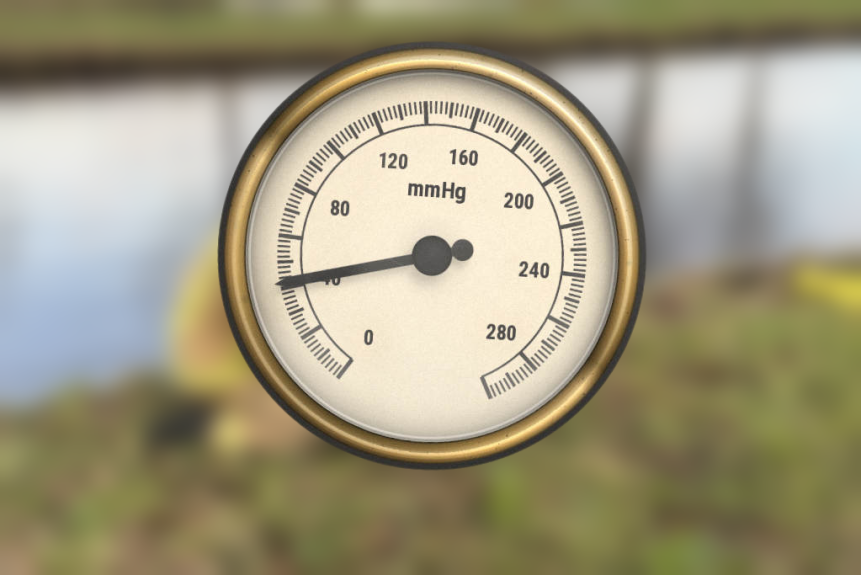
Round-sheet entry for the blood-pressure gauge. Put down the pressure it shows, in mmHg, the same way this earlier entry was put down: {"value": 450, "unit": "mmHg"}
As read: {"value": 42, "unit": "mmHg"}
